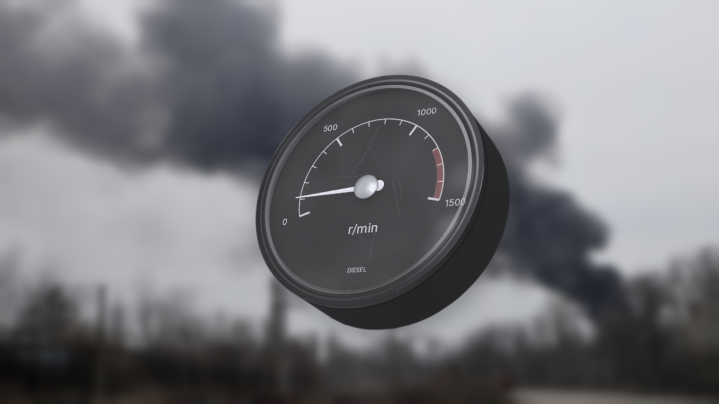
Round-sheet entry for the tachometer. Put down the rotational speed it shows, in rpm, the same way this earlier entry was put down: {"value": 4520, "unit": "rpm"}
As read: {"value": 100, "unit": "rpm"}
